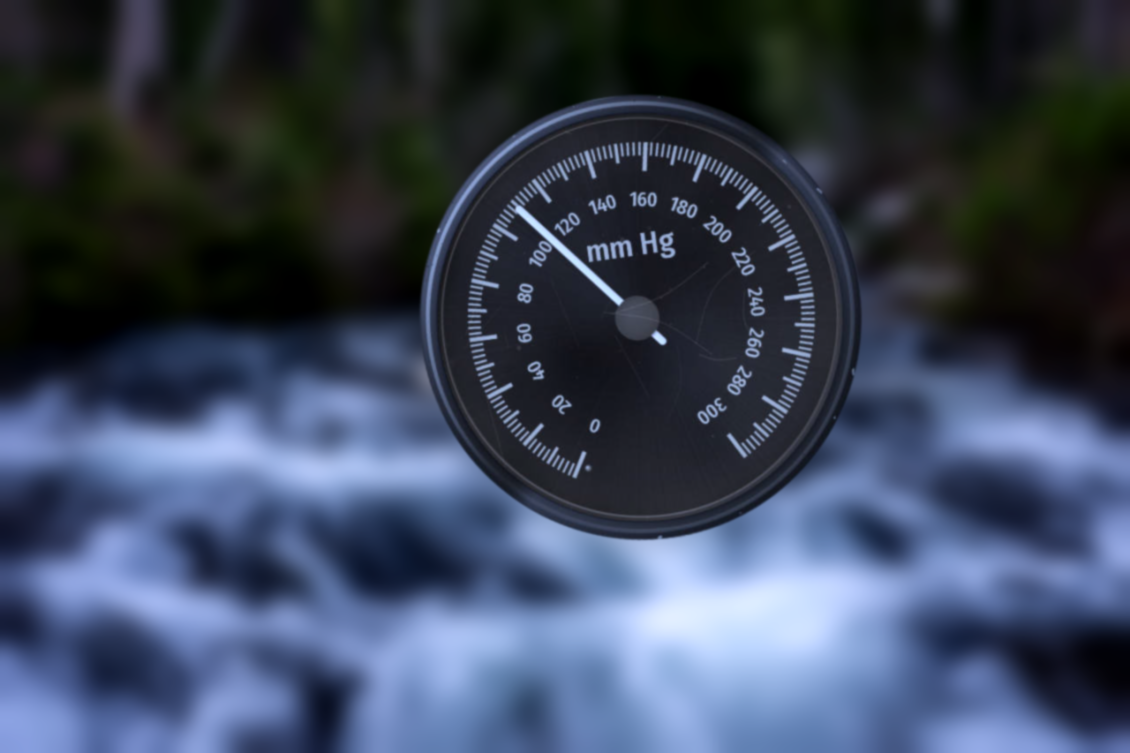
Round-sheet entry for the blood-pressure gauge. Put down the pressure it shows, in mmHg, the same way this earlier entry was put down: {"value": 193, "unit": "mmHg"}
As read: {"value": 110, "unit": "mmHg"}
